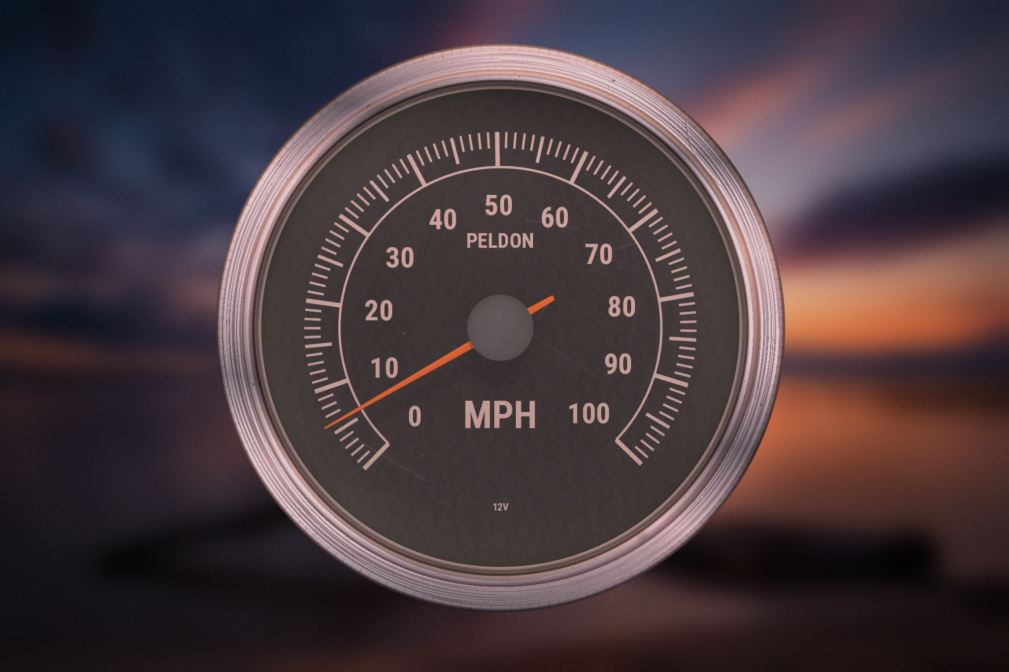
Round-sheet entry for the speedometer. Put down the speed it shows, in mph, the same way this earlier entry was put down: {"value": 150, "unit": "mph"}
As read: {"value": 6, "unit": "mph"}
